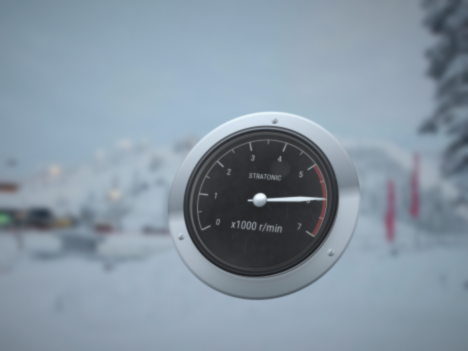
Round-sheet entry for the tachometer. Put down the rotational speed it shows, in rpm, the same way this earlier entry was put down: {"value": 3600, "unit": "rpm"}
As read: {"value": 6000, "unit": "rpm"}
